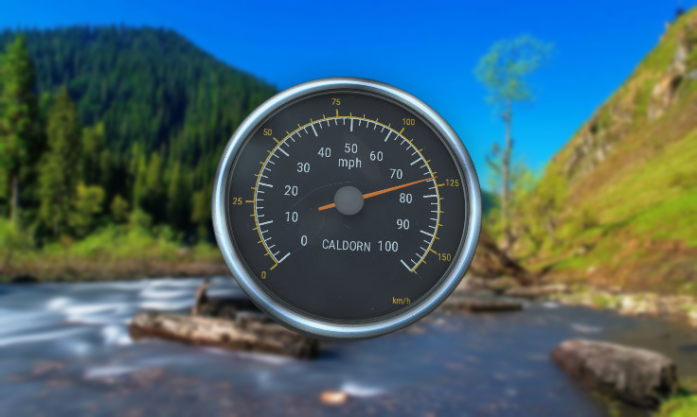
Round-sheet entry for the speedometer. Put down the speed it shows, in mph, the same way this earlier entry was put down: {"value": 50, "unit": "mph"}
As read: {"value": 76, "unit": "mph"}
